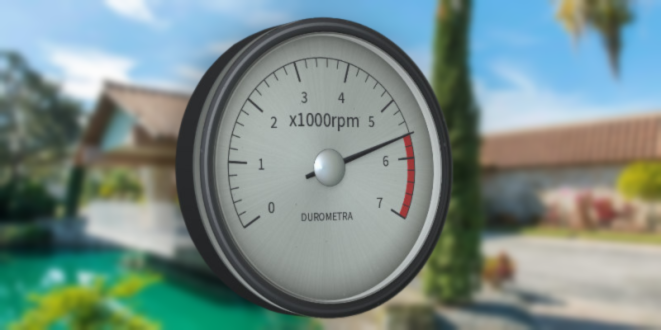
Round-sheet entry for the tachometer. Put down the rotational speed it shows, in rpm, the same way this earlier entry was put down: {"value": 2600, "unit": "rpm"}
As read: {"value": 5600, "unit": "rpm"}
